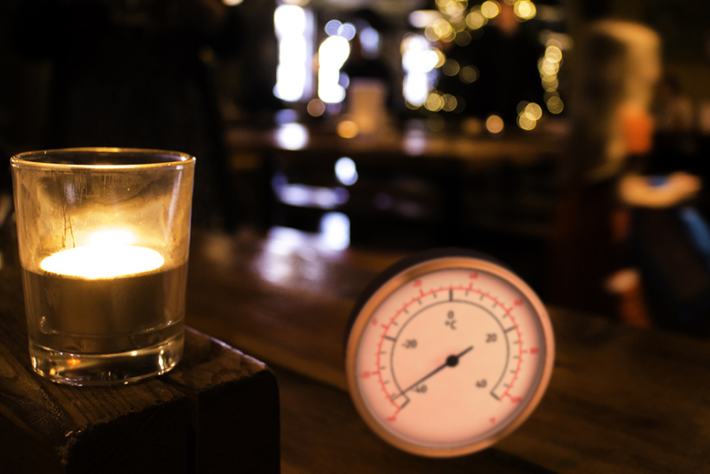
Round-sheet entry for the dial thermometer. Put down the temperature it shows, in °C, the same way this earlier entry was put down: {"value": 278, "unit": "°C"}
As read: {"value": -36, "unit": "°C"}
